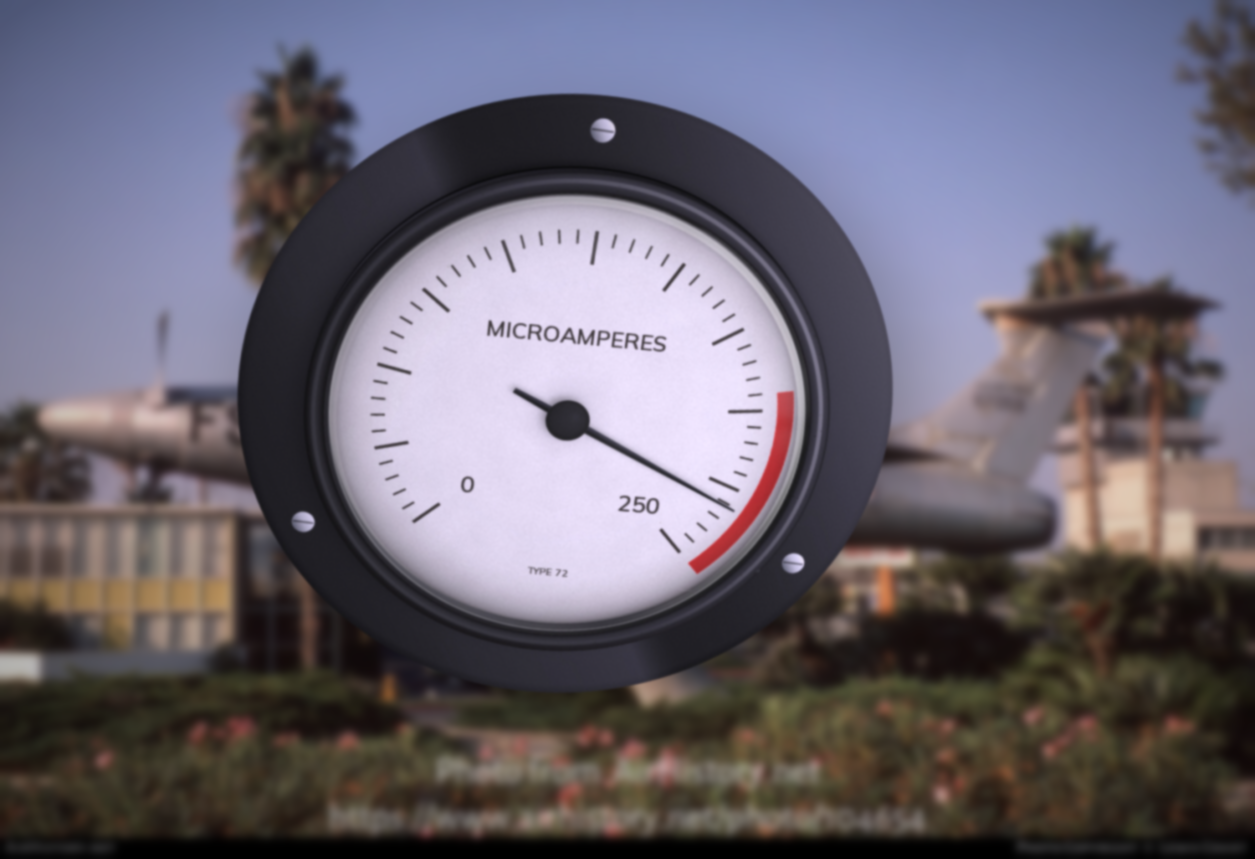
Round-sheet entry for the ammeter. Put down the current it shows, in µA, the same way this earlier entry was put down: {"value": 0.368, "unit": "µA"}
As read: {"value": 230, "unit": "µA"}
